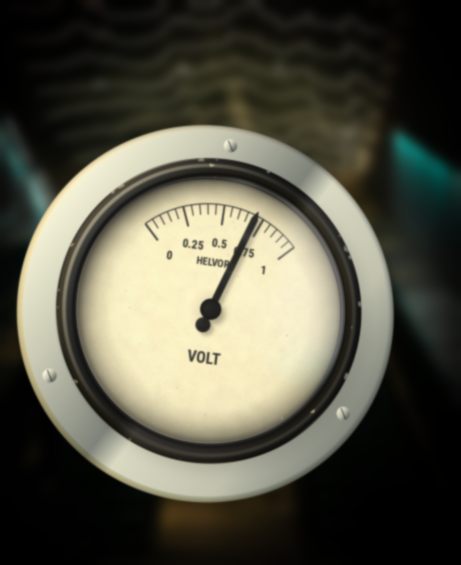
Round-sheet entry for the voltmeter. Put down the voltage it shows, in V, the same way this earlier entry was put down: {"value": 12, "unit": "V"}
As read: {"value": 0.7, "unit": "V"}
